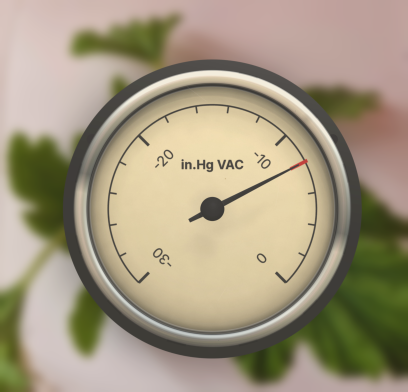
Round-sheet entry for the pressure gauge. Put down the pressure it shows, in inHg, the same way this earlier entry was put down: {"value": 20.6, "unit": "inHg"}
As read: {"value": -8, "unit": "inHg"}
